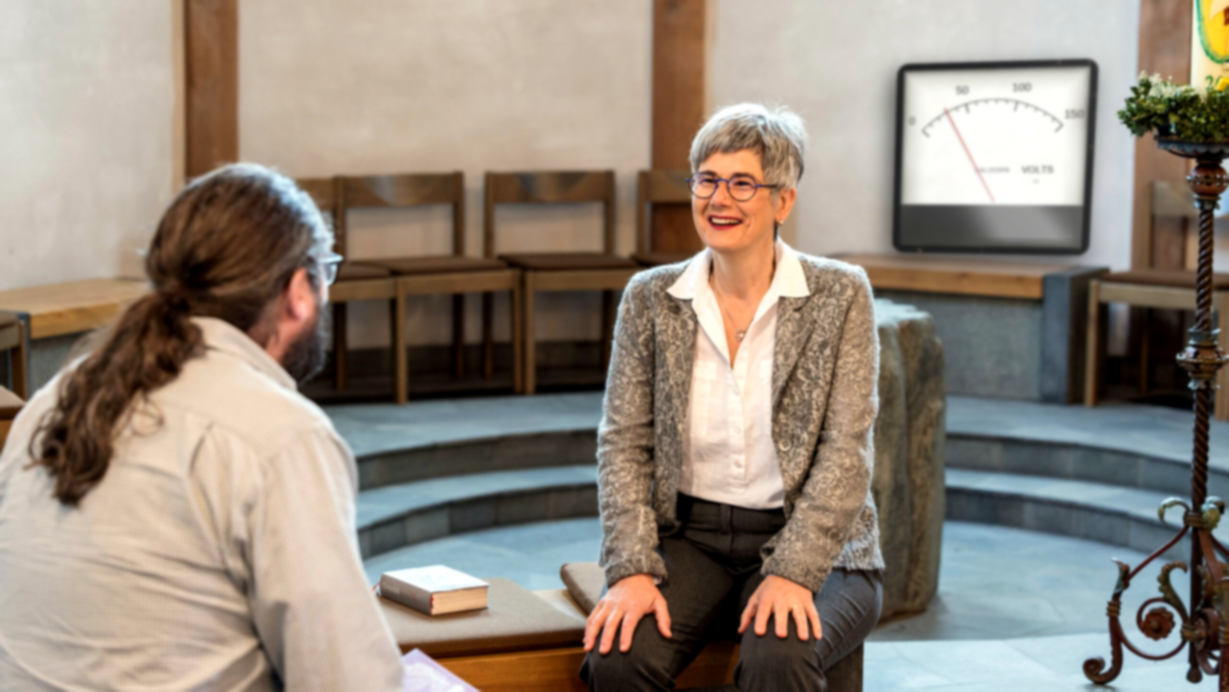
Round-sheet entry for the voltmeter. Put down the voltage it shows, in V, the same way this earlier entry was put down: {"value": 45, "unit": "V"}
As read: {"value": 30, "unit": "V"}
